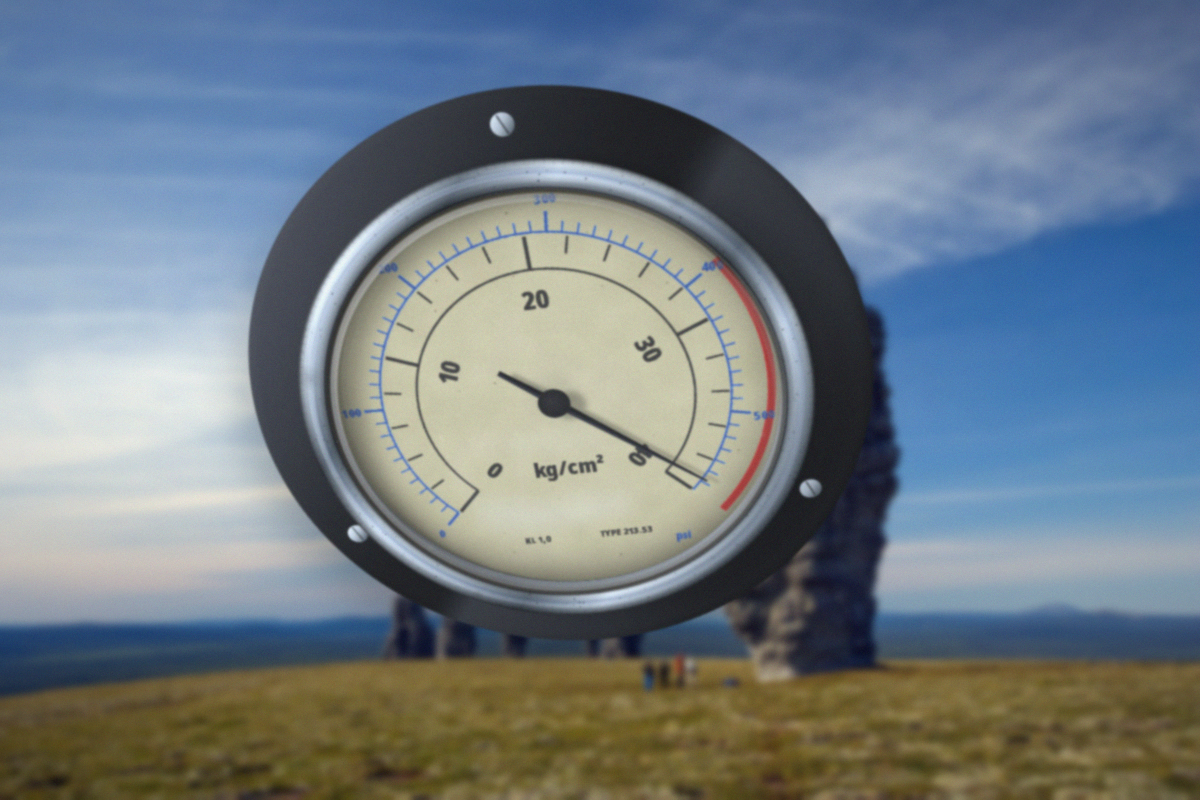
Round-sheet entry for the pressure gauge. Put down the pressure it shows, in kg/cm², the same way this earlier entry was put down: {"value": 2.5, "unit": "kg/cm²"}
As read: {"value": 39, "unit": "kg/cm²"}
